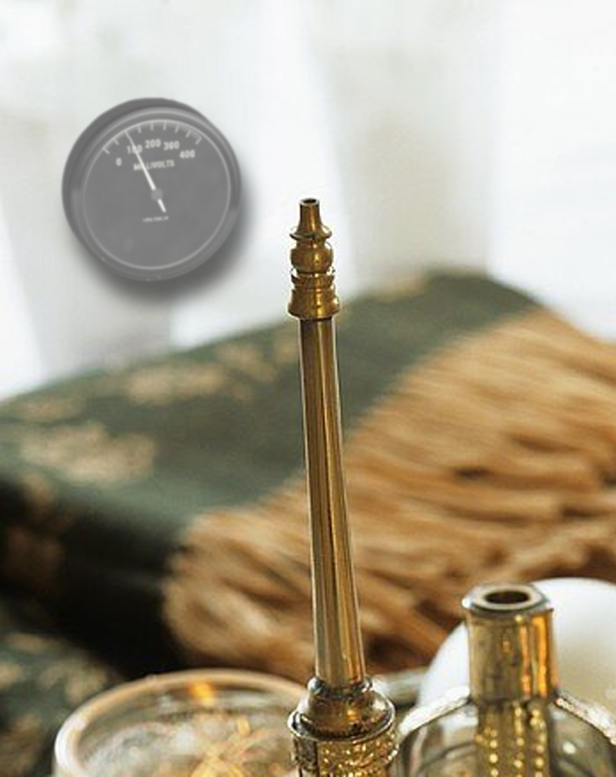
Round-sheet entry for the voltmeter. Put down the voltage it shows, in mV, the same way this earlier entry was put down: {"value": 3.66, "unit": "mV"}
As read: {"value": 100, "unit": "mV"}
